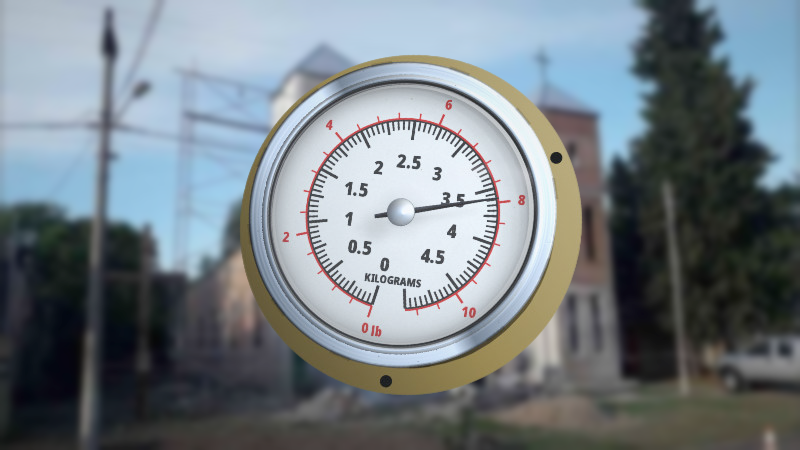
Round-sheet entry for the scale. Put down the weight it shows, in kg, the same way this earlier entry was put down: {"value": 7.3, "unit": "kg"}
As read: {"value": 3.6, "unit": "kg"}
